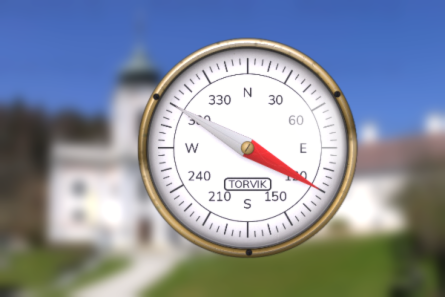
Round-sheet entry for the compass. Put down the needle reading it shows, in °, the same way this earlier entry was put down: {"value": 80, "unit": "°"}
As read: {"value": 120, "unit": "°"}
